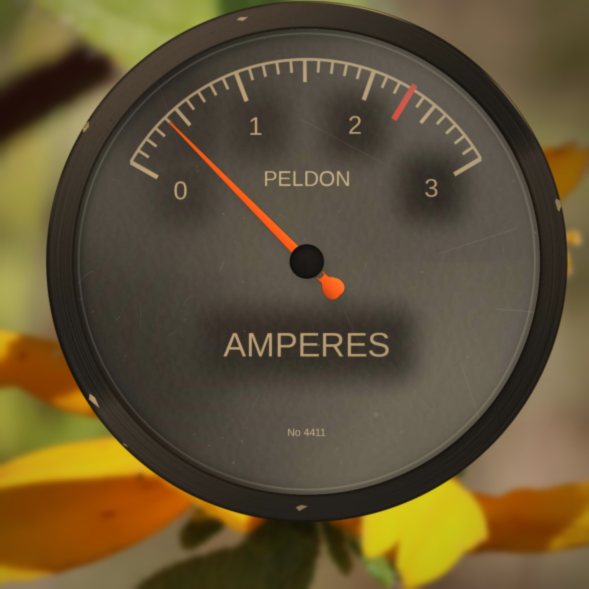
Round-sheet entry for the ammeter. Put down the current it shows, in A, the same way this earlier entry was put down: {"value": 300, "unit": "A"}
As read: {"value": 0.4, "unit": "A"}
